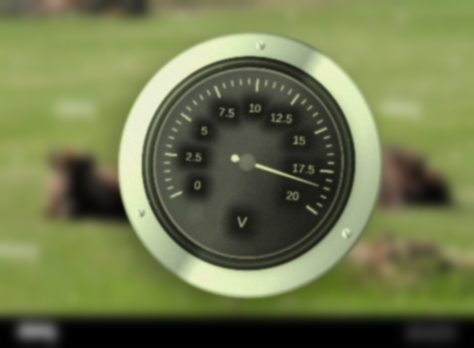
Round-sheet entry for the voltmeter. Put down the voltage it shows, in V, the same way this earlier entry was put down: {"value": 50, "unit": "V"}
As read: {"value": 18.5, "unit": "V"}
